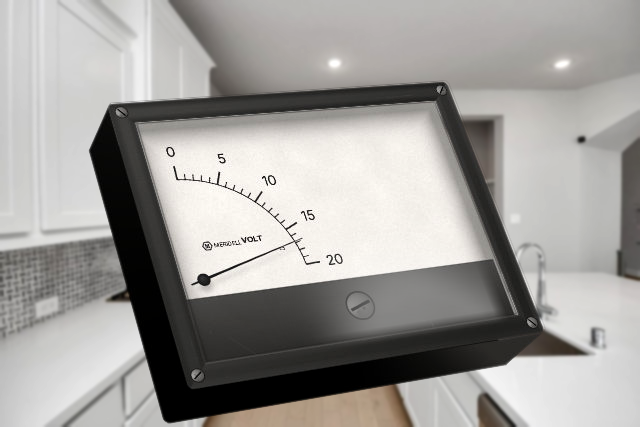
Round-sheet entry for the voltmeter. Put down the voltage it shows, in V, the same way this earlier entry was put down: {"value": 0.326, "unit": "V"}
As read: {"value": 17, "unit": "V"}
